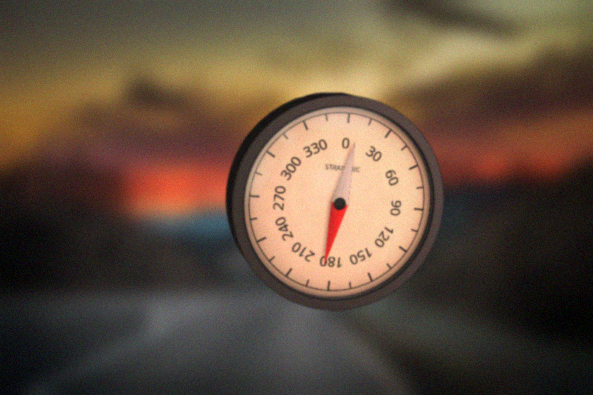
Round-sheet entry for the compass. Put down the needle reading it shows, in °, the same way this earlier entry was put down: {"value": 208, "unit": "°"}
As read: {"value": 187.5, "unit": "°"}
